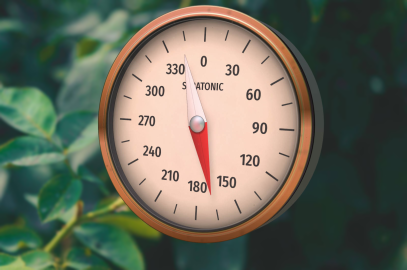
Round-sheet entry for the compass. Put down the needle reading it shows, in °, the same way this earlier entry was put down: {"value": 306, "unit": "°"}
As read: {"value": 165, "unit": "°"}
